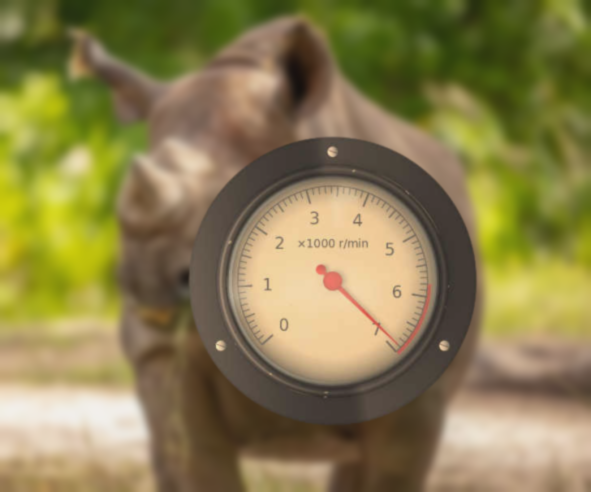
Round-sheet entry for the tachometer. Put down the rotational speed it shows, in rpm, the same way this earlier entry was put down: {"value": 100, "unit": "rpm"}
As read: {"value": 6900, "unit": "rpm"}
